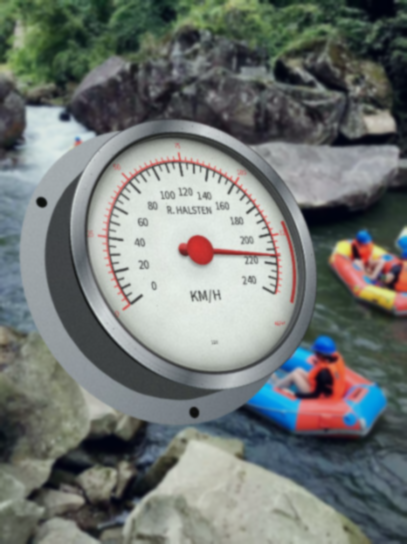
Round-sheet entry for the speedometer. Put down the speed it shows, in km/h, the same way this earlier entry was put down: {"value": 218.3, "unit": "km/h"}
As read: {"value": 215, "unit": "km/h"}
